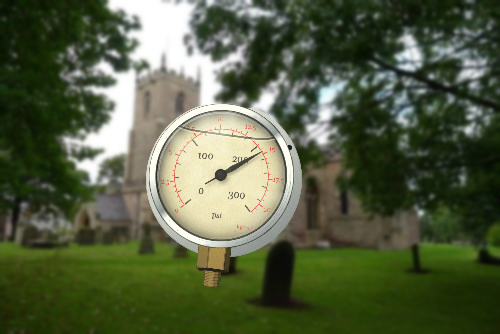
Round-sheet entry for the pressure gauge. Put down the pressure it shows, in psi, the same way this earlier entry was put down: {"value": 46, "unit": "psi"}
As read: {"value": 210, "unit": "psi"}
